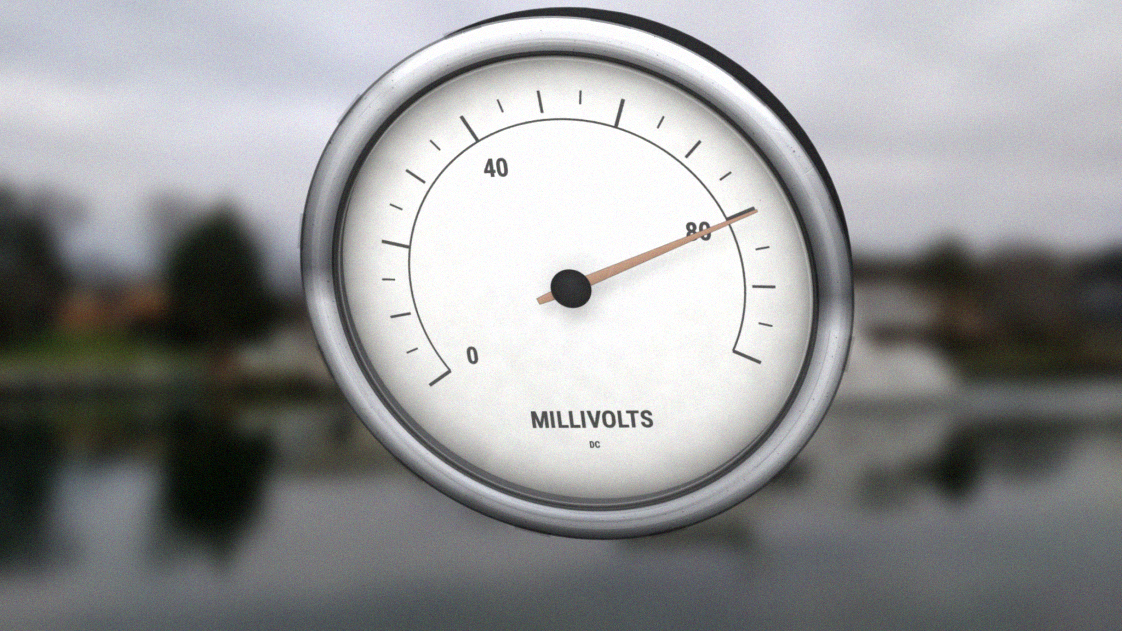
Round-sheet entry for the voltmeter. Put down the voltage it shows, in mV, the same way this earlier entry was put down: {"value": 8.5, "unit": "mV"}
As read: {"value": 80, "unit": "mV"}
